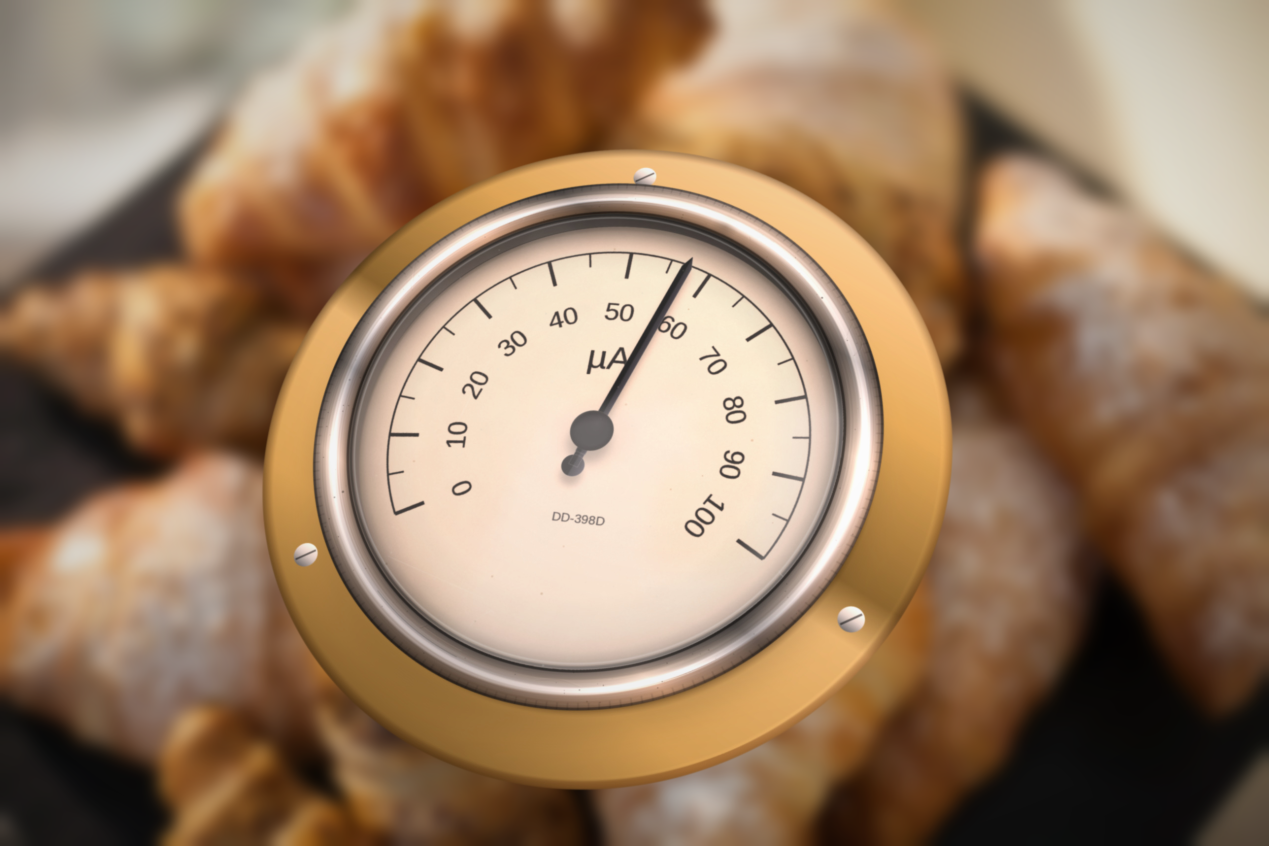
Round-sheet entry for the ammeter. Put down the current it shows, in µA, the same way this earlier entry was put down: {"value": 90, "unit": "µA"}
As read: {"value": 57.5, "unit": "µA"}
